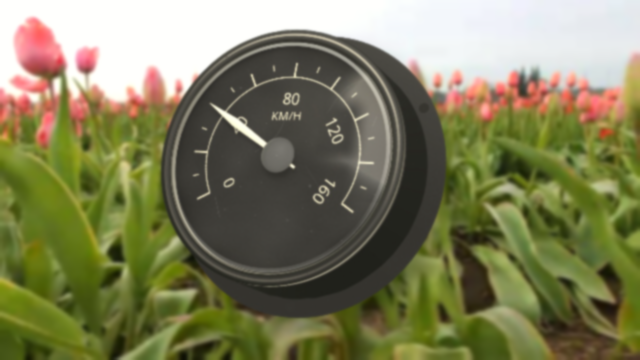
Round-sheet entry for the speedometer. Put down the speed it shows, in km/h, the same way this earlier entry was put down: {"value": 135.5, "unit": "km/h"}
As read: {"value": 40, "unit": "km/h"}
